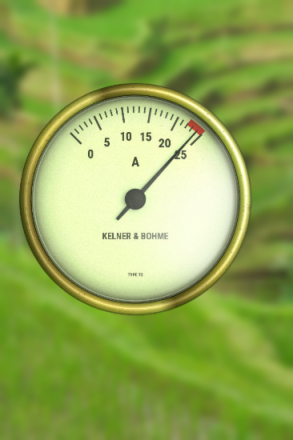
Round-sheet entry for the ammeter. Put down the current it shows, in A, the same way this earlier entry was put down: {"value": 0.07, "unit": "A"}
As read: {"value": 24, "unit": "A"}
